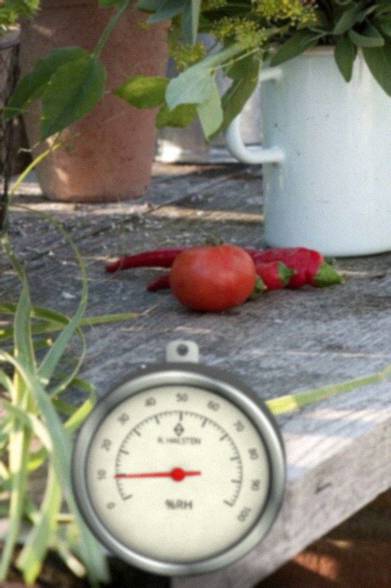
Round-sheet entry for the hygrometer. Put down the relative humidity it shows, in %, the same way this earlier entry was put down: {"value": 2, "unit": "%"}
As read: {"value": 10, "unit": "%"}
